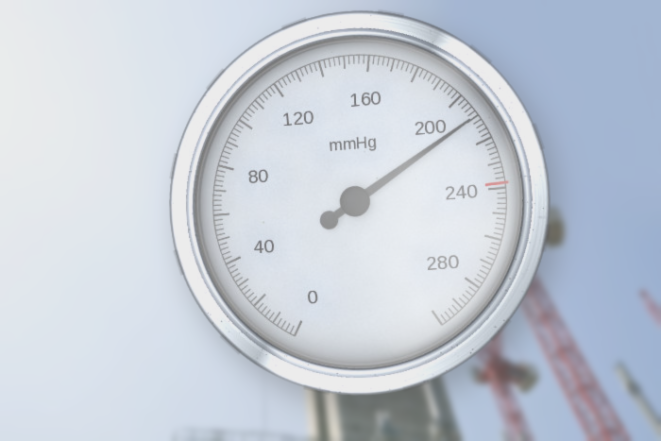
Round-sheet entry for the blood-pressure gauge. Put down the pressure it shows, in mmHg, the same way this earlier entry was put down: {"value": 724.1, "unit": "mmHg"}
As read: {"value": 210, "unit": "mmHg"}
